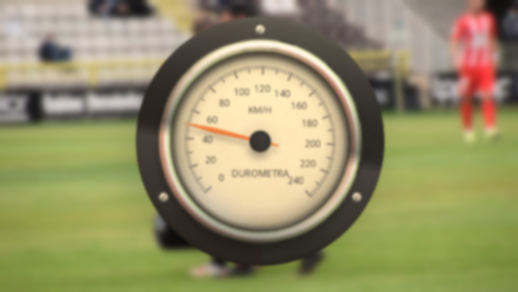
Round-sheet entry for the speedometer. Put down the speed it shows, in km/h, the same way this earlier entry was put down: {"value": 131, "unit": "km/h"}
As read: {"value": 50, "unit": "km/h"}
